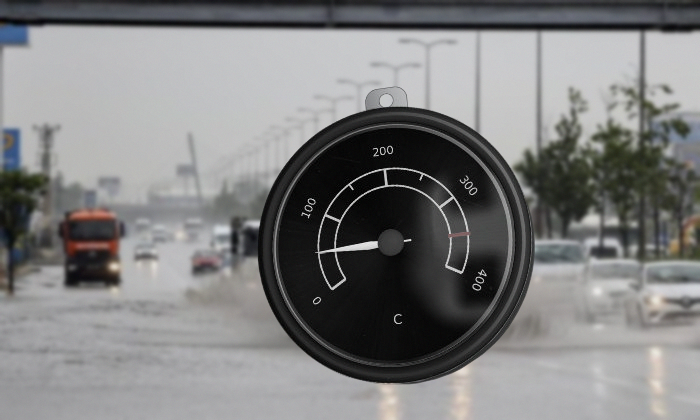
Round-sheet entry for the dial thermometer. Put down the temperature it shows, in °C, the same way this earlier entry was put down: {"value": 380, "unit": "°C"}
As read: {"value": 50, "unit": "°C"}
